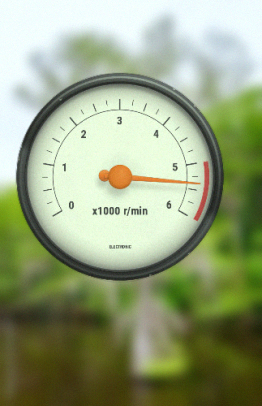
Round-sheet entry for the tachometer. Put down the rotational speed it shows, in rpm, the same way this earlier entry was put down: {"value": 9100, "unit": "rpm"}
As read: {"value": 5375, "unit": "rpm"}
